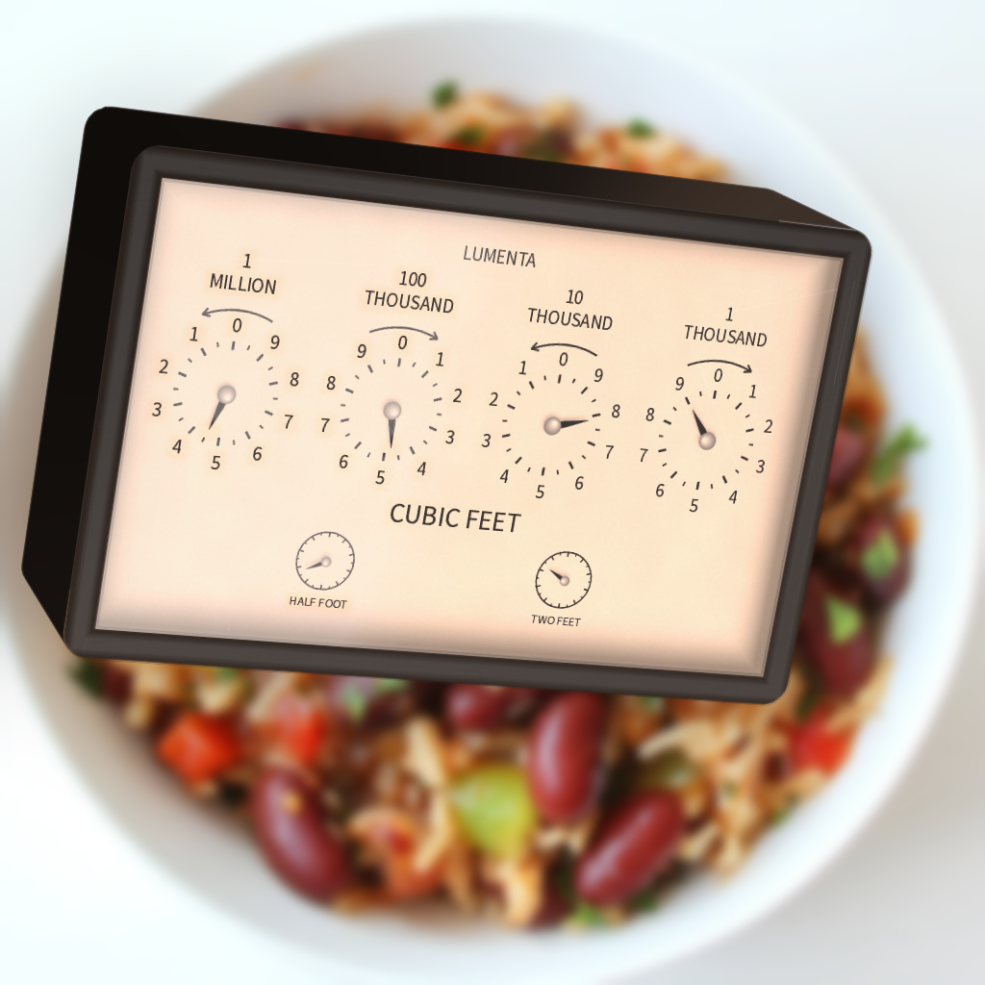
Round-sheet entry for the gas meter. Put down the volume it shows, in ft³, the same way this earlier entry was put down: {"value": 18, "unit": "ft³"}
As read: {"value": 447900, "unit": "ft³"}
